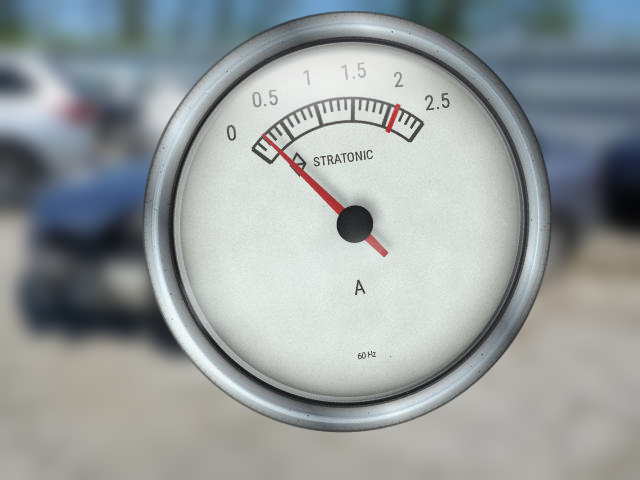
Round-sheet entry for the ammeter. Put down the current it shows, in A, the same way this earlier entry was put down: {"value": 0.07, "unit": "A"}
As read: {"value": 0.2, "unit": "A"}
